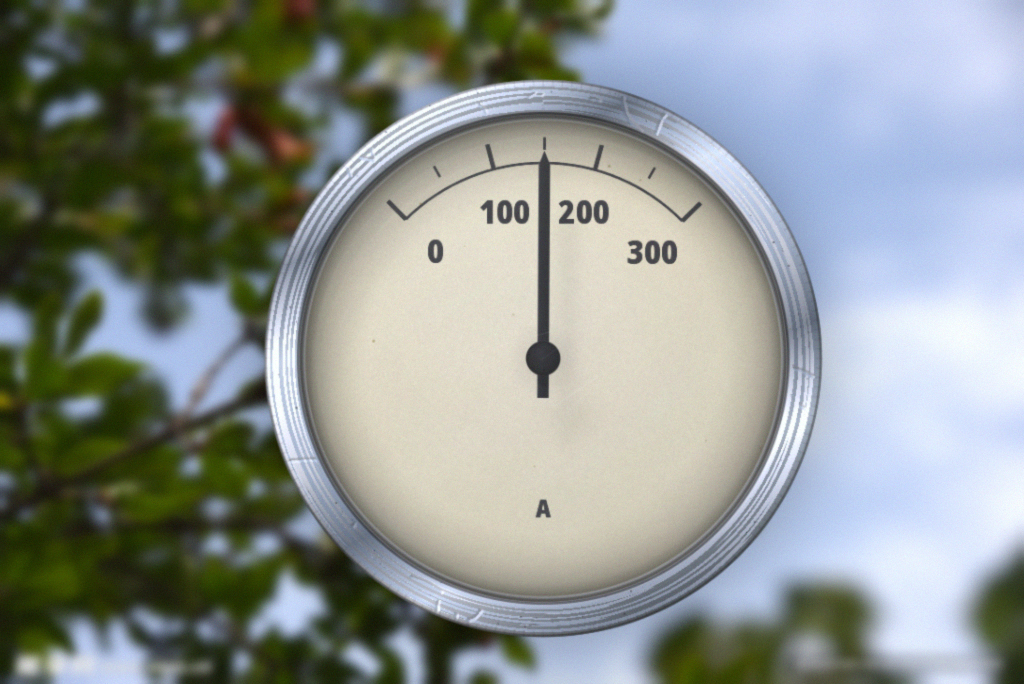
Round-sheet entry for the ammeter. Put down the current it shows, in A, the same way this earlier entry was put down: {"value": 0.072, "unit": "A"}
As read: {"value": 150, "unit": "A"}
